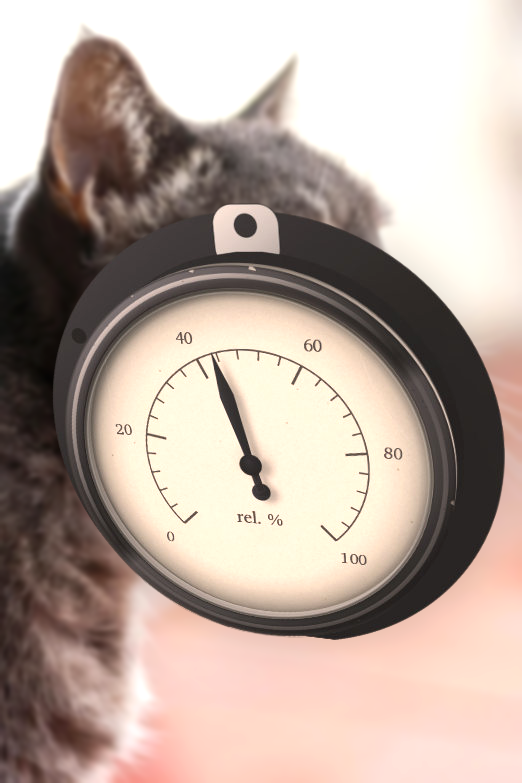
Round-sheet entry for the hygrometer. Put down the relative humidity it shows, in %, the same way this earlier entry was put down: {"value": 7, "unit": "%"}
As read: {"value": 44, "unit": "%"}
